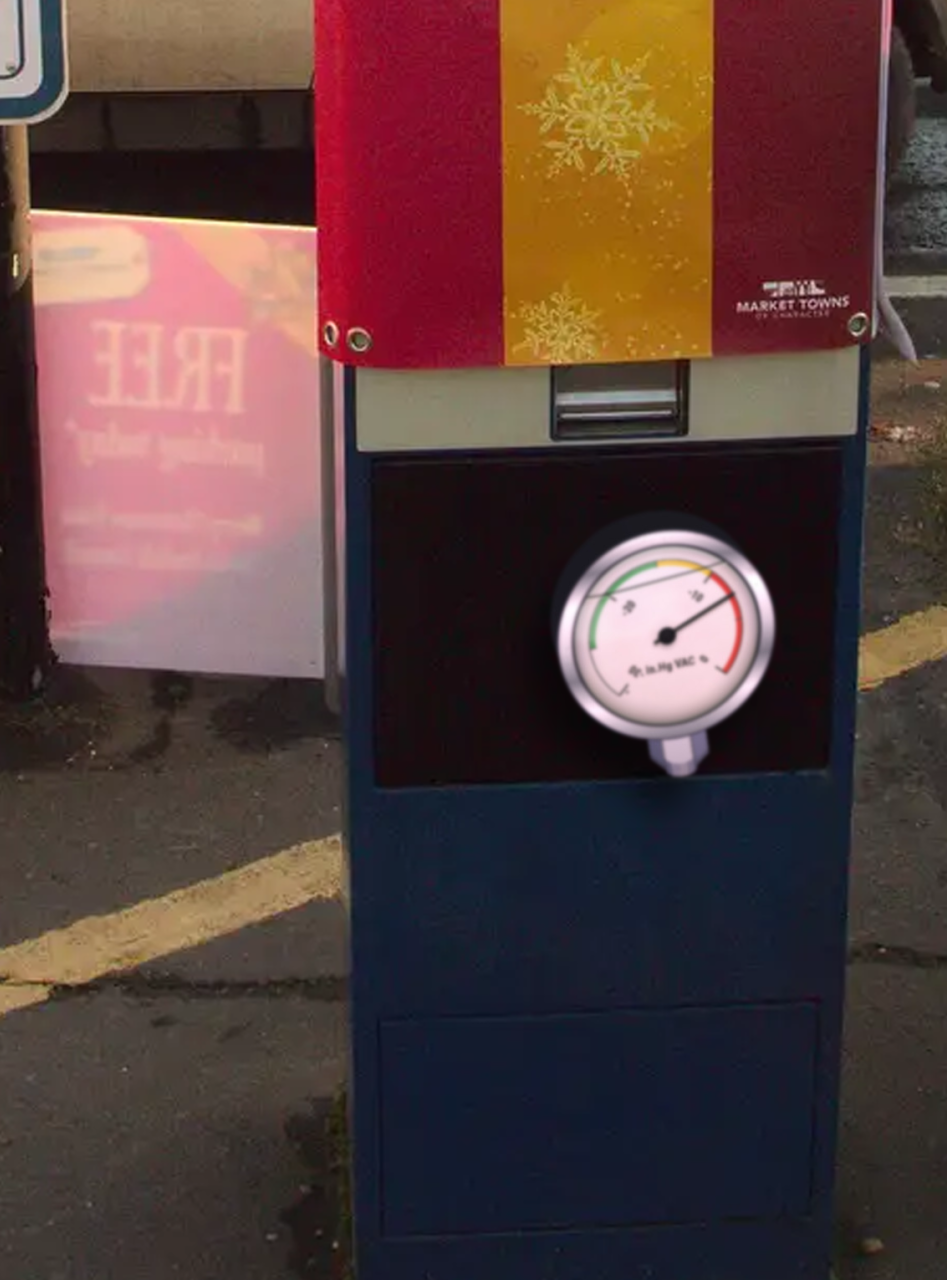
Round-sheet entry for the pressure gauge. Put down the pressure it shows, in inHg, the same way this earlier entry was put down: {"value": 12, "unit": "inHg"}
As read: {"value": -7.5, "unit": "inHg"}
